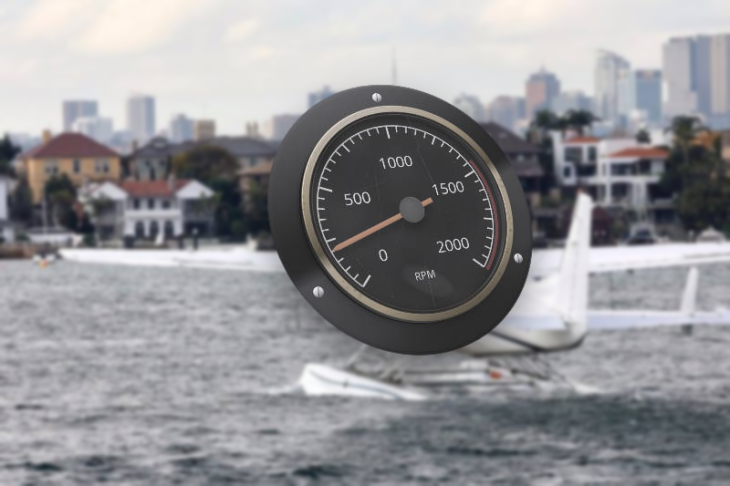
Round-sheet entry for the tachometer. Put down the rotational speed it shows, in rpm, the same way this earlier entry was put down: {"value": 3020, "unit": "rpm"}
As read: {"value": 200, "unit": "rpm"}
